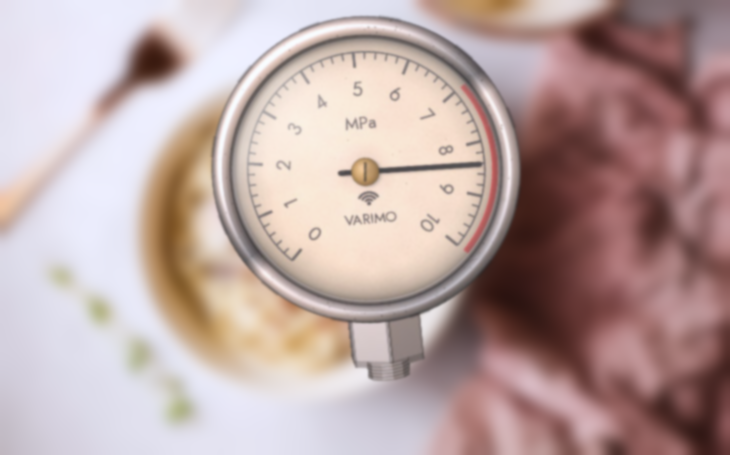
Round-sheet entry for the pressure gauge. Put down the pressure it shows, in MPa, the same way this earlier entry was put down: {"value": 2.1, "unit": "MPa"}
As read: {"value": 8.4, "unit": "MPa"}
